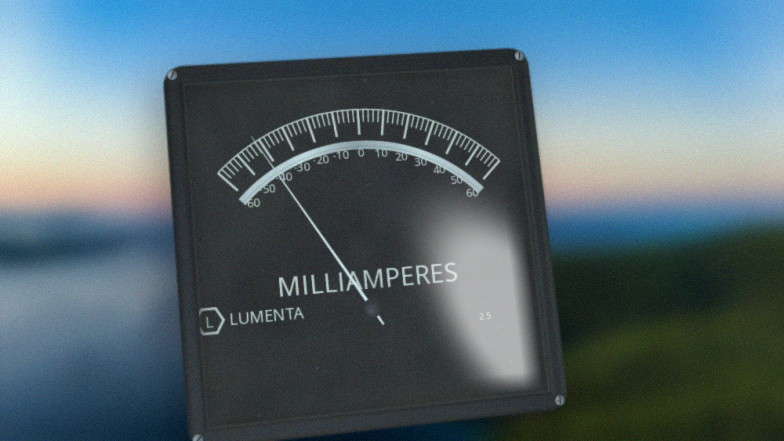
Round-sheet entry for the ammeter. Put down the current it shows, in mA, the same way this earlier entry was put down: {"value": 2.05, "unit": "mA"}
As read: {"value": -42, "unit": "mA"}
